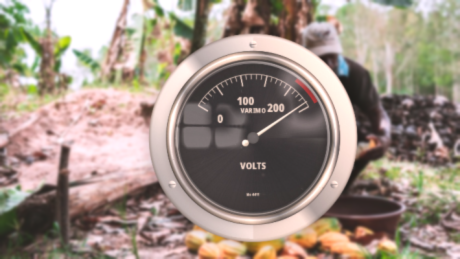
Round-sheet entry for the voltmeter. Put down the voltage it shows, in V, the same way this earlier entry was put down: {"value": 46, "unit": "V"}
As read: {"value": 240, "unit": "V"}
